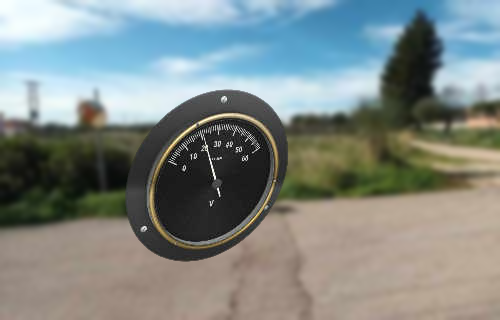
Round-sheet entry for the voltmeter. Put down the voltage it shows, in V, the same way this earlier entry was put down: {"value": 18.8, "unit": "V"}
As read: {"value": 20, "unit": "V"}
